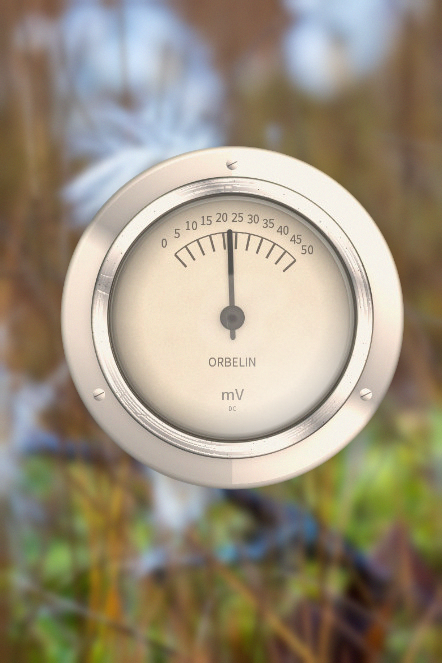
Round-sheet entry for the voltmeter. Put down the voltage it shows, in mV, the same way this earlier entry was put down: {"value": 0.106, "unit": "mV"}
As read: {"value": 22.5, "unit": "mV"}
